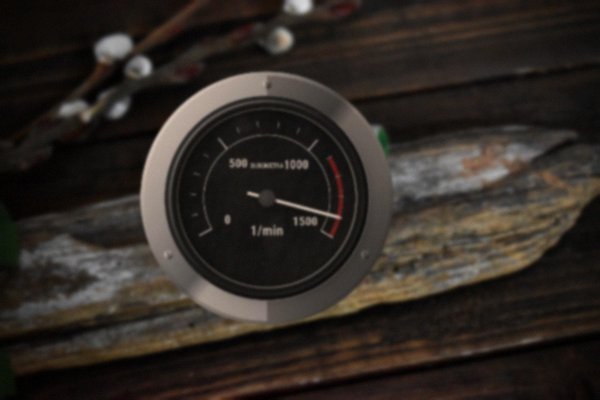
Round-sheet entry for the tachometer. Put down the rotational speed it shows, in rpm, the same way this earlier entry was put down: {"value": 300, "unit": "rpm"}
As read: {"value": 1400, "unit": "rpm"}
